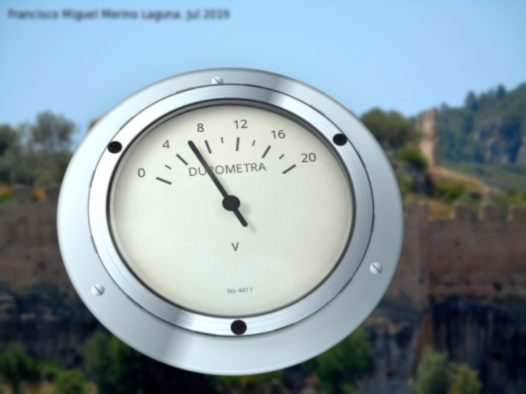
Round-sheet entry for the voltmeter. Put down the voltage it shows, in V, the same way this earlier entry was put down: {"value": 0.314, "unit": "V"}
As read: {"value": 6, "unit": "V"}
